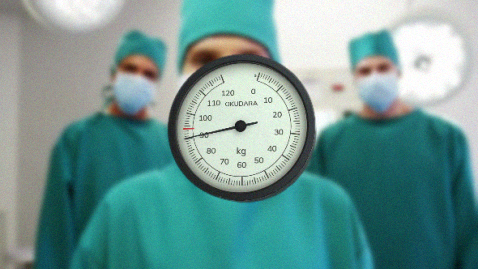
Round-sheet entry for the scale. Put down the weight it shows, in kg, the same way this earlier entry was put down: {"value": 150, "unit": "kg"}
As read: {"value": 90, "unit": "kg"}
